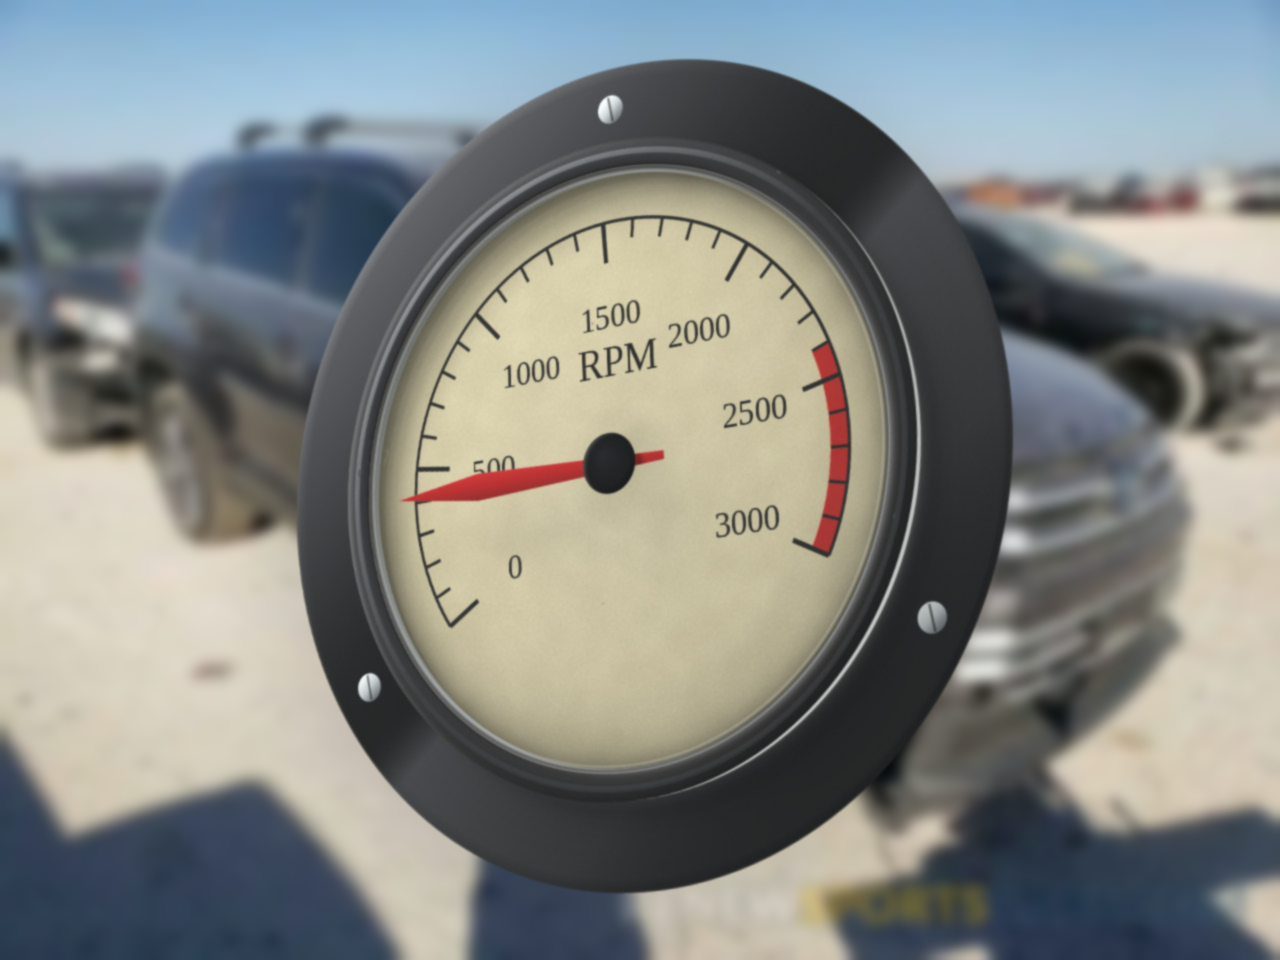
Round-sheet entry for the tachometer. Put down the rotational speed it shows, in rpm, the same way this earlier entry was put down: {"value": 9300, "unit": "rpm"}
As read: {"value": 400, "unit": "rpm"}
